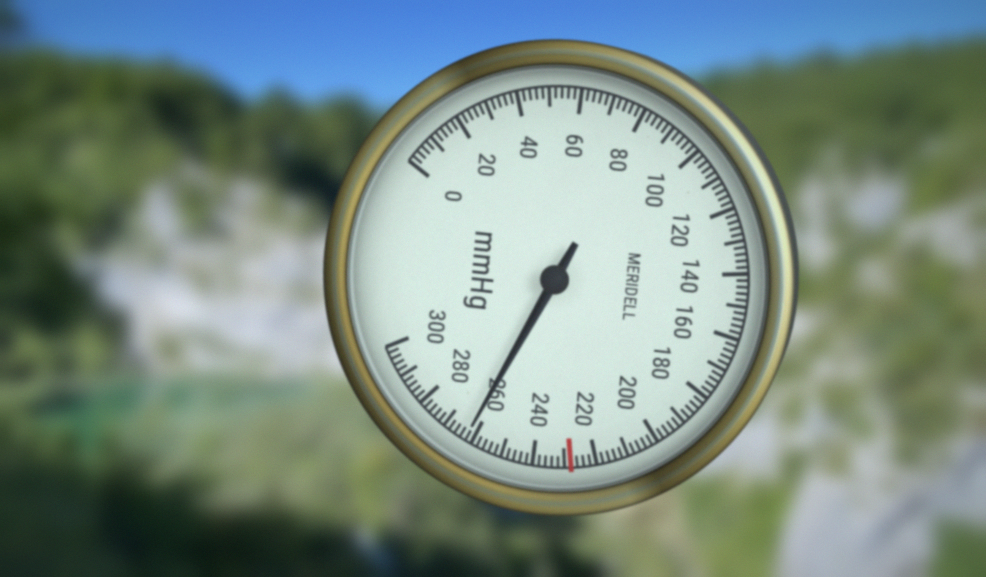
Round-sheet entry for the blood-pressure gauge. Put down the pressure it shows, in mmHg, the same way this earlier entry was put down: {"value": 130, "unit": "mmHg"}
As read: {"value": 262, "unit": "mmHg"}
